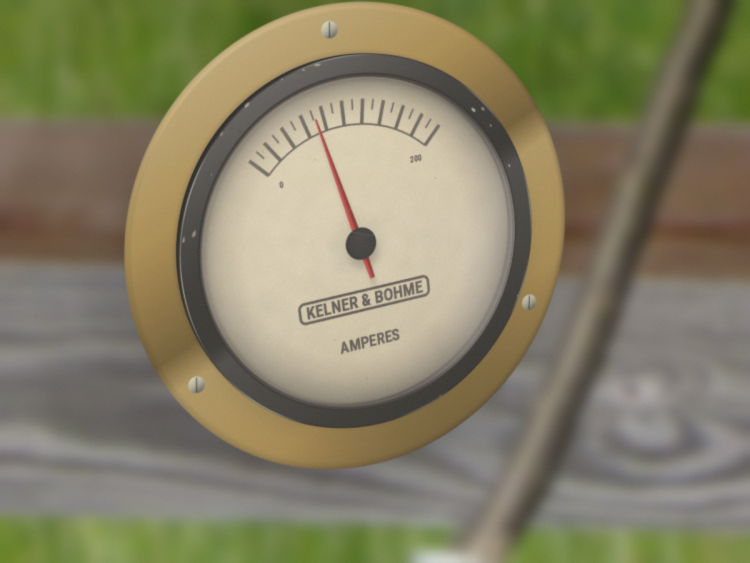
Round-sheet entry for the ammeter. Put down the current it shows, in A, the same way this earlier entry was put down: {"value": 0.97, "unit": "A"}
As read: {"value": 70, "unit": "A"}
